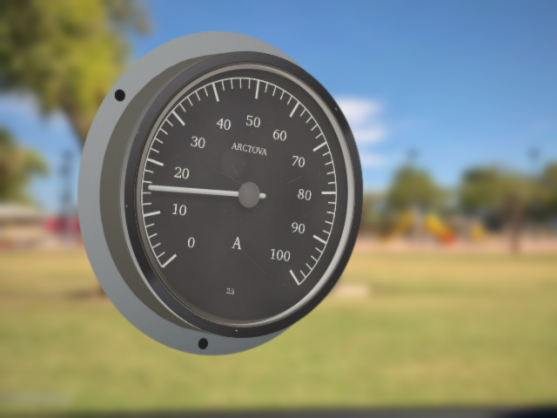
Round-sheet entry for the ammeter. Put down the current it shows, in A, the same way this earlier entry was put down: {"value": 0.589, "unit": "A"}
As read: {"value": 15, "unit": "A"}
